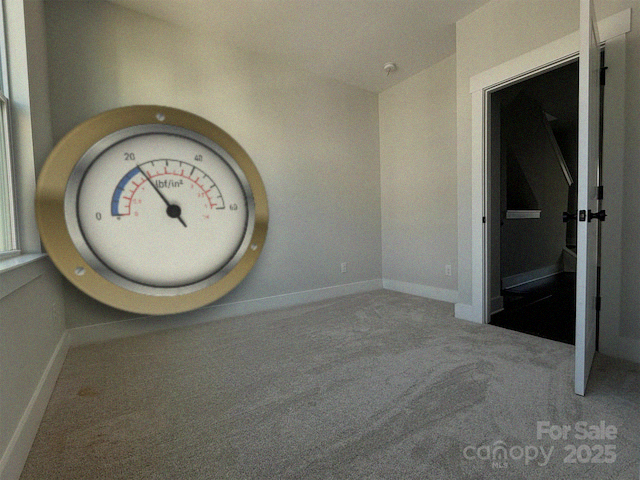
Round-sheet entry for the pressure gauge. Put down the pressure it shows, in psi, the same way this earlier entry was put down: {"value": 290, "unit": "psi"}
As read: {"value": 20, "unit": "psi"}
